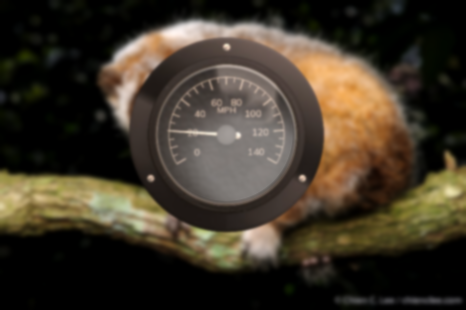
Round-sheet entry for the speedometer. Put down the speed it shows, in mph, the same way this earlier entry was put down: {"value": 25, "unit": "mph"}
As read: {"value": 20, "unit": "mph"}
